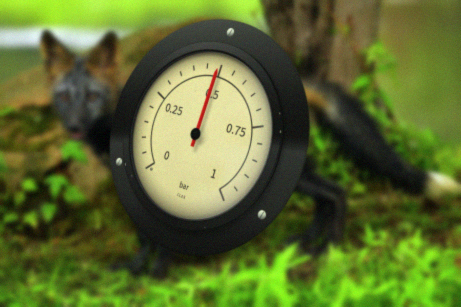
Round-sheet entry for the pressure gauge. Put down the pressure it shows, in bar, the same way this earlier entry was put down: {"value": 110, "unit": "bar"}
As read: {"value": 0.5, "unit": "bar"}
